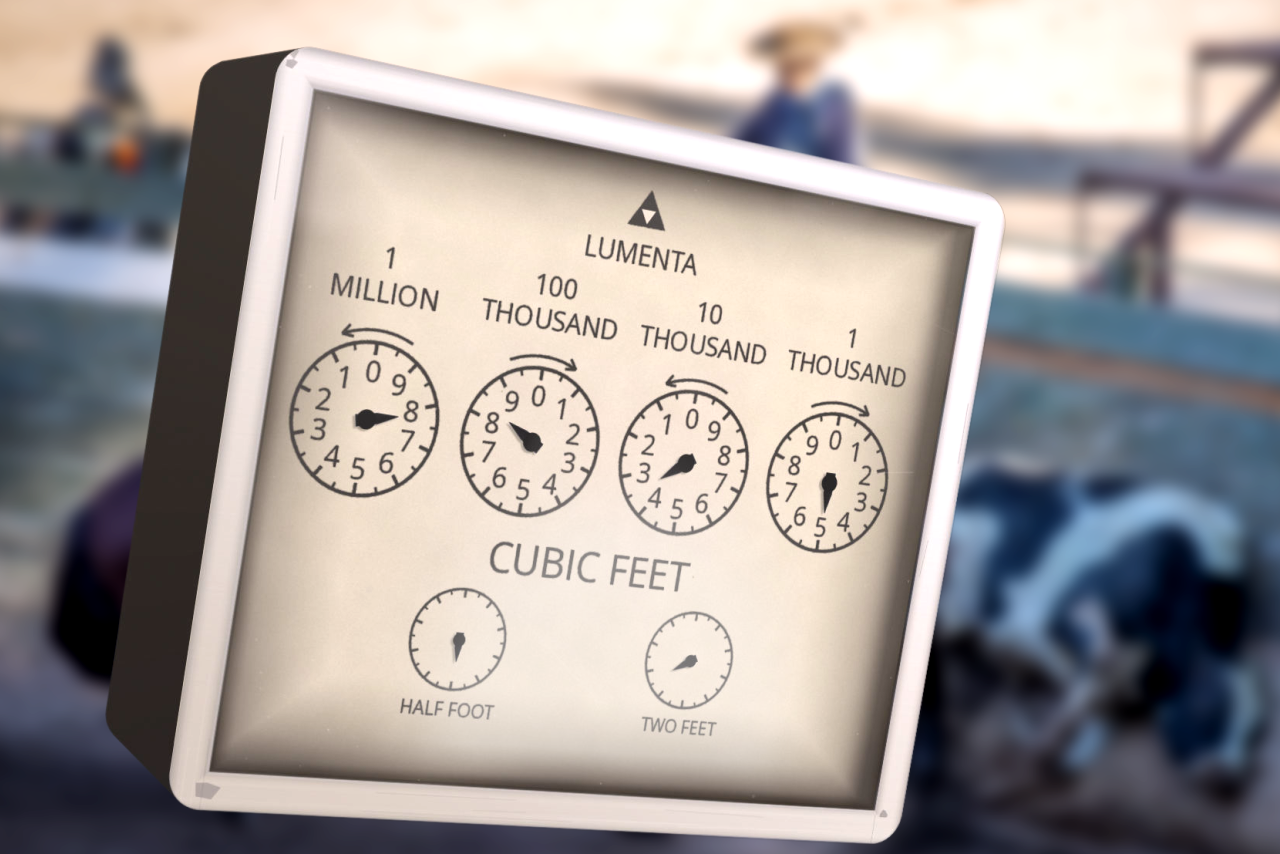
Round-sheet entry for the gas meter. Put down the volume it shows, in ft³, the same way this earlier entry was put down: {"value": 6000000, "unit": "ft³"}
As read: {"value": 783500, "unit": "ft³"}
